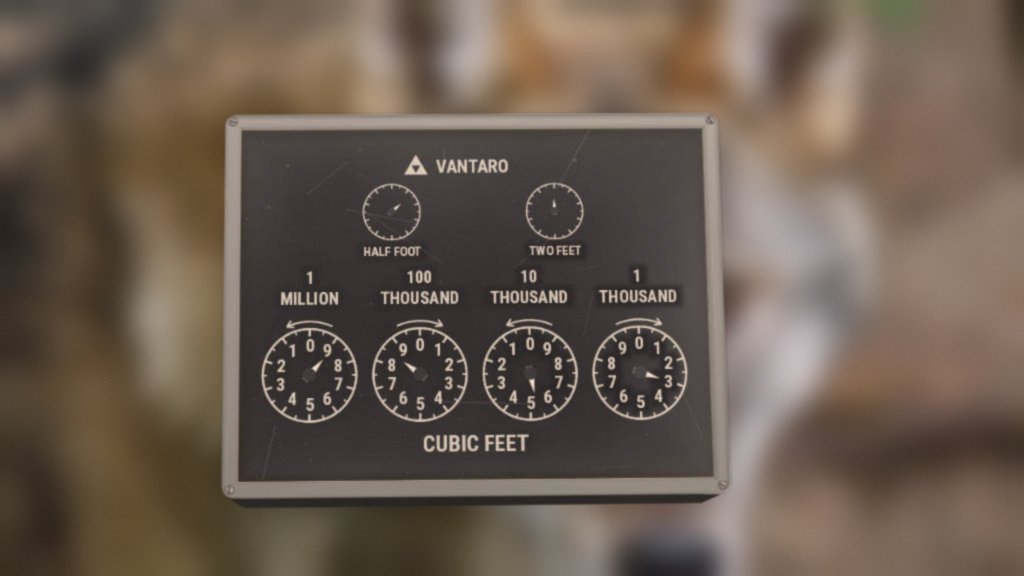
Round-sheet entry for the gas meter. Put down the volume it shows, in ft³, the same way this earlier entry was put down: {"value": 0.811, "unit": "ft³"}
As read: {"value": 885300, "unit": "ft³"}
